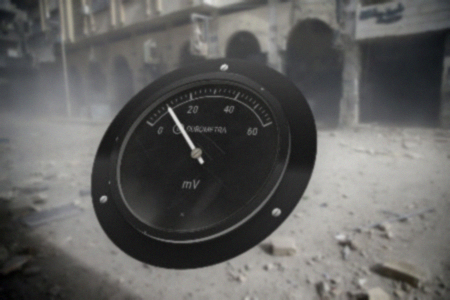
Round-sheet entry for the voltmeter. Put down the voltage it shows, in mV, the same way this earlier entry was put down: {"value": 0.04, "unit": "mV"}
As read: {"value": 10, "unit": "mV"}
